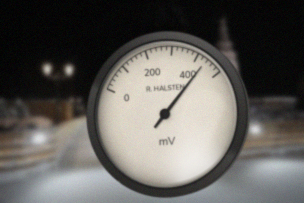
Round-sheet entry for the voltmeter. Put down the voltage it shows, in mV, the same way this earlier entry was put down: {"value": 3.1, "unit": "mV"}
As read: {"value": 440, "unit": "mV"}
